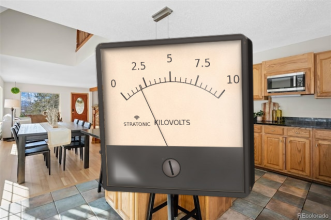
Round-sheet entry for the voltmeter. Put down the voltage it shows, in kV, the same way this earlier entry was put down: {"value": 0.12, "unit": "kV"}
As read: {"value": 2, "unit": "kV"}
